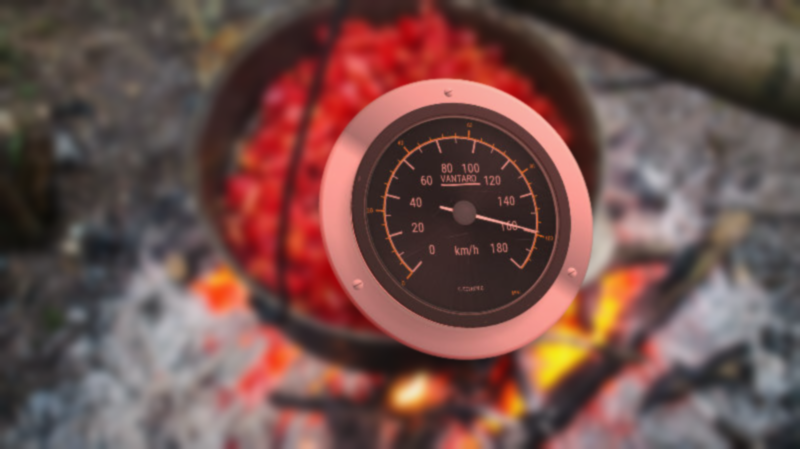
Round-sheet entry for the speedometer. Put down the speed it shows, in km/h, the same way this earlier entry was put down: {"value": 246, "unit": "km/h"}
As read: {"value": 160, "unit": "km/h"}
